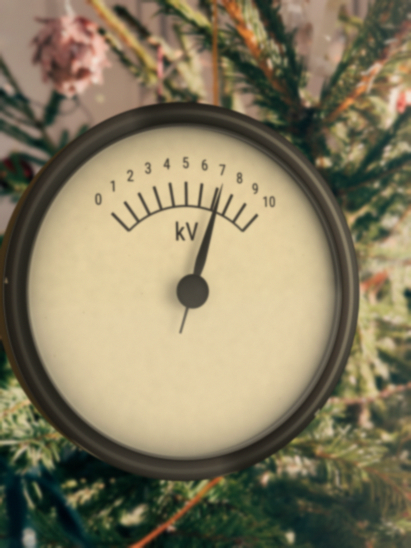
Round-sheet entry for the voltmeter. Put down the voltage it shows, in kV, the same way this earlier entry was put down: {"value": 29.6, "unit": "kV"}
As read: {"value": 7, "unit": "kV"}
